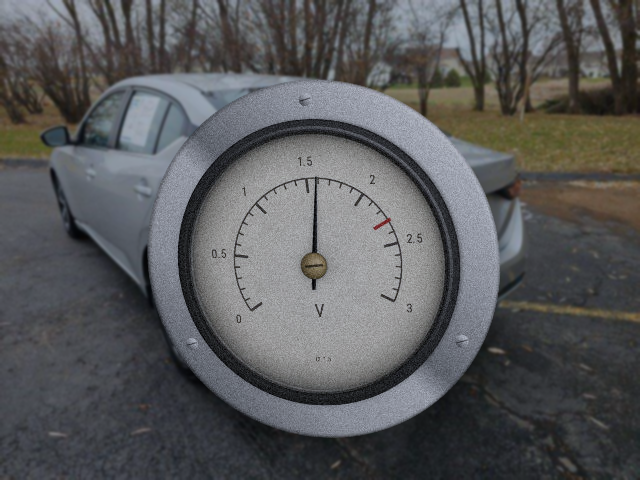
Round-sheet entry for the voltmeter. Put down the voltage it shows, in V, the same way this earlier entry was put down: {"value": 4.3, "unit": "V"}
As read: {"value": 1.6, "unit": "V"}
